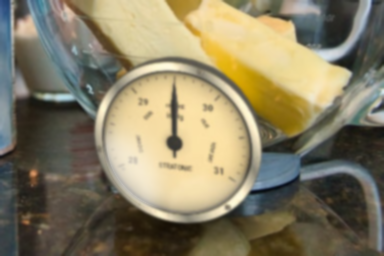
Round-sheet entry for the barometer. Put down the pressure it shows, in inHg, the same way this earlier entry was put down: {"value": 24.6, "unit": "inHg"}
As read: {"value": 29.5, "unit": "inHg"}
